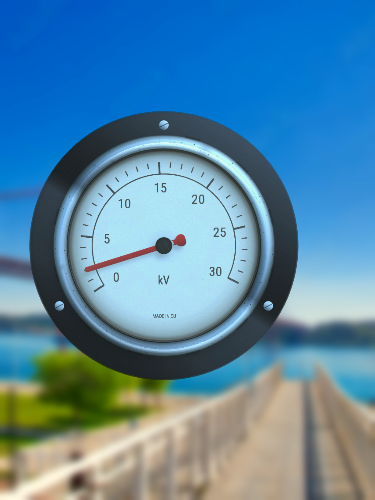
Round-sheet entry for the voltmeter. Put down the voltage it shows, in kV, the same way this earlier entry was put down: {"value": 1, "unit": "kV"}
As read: {"value": 2, "unit": "kV"}
